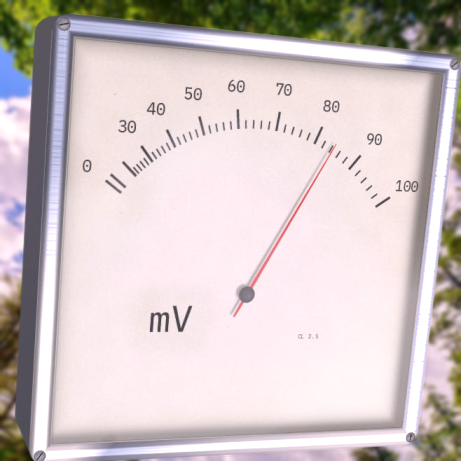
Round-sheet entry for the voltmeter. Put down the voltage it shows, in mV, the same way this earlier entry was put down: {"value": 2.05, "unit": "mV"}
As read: {"value": 84, "unit": "mV"}
